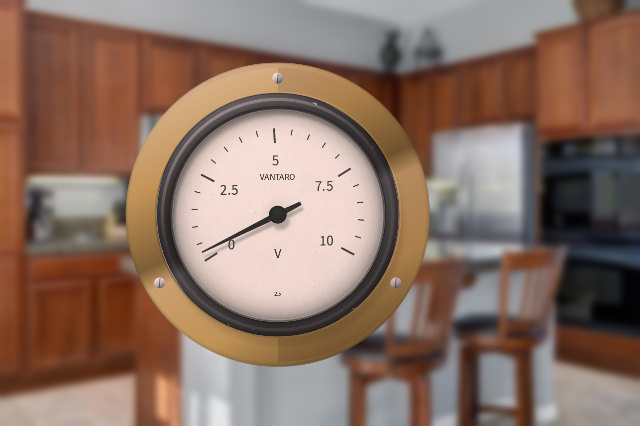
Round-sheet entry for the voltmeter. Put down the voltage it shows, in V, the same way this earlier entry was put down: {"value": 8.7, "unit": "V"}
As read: {"value": 0.25, "unit": "V"}
